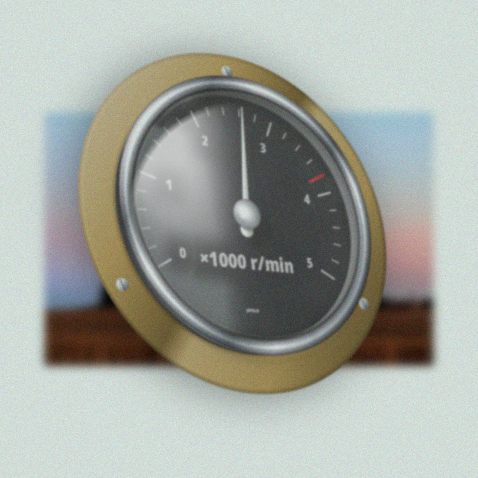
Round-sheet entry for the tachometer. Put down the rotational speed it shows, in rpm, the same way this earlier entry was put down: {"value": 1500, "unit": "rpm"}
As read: {"value": 2600, "unit": "rpm"}
